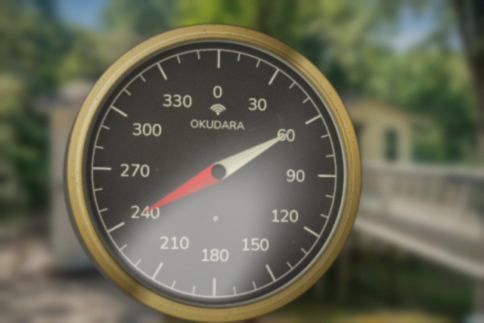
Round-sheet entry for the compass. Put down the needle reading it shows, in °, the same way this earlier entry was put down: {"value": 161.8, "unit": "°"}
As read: {"value": 240, "unit": "°"}
